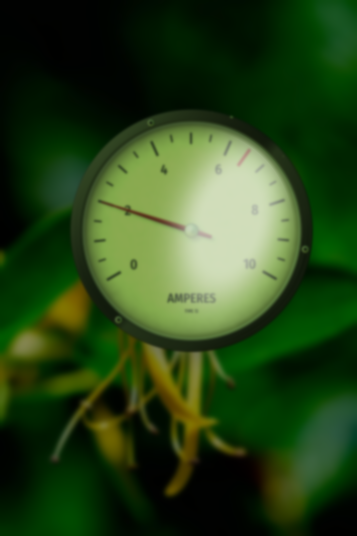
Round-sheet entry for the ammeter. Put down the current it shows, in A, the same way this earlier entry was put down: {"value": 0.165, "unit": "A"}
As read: {"value": 2, "unit": "A"}
